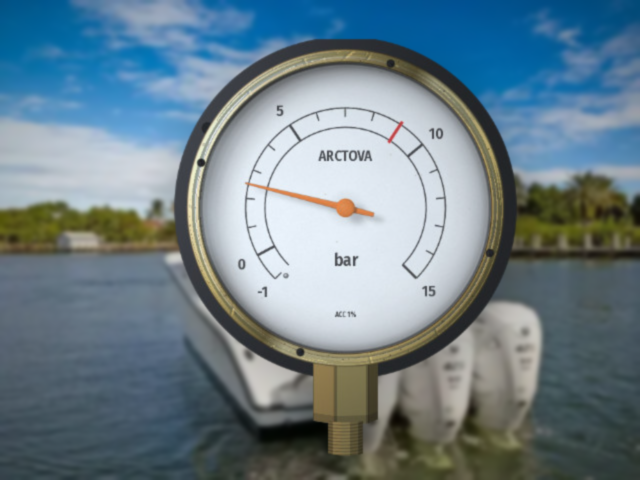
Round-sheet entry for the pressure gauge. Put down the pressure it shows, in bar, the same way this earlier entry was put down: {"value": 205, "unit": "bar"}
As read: {"value": 2.5, "unit": "bar"}
